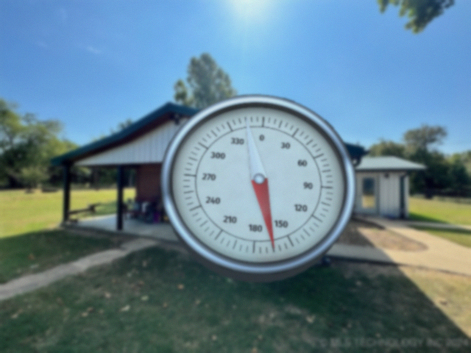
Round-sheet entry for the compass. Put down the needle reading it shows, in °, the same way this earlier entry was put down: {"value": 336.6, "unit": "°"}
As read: {"value": 165, "unit": "°"}
